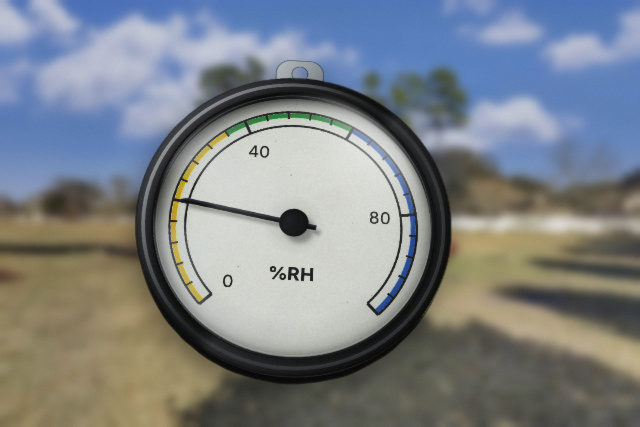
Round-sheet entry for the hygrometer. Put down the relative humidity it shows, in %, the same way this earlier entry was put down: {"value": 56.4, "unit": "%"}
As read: {"value": 20, "unit": "%"}
